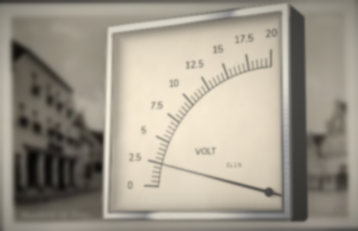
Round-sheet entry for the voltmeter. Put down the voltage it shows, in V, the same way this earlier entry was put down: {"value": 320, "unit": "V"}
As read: {"value": 2.5, "unit": "V"}
